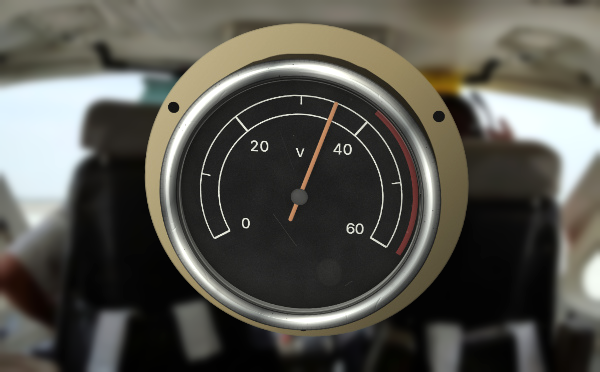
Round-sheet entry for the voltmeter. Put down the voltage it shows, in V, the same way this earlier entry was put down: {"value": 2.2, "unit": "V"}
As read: {"value": 35, "unit": "V"}
